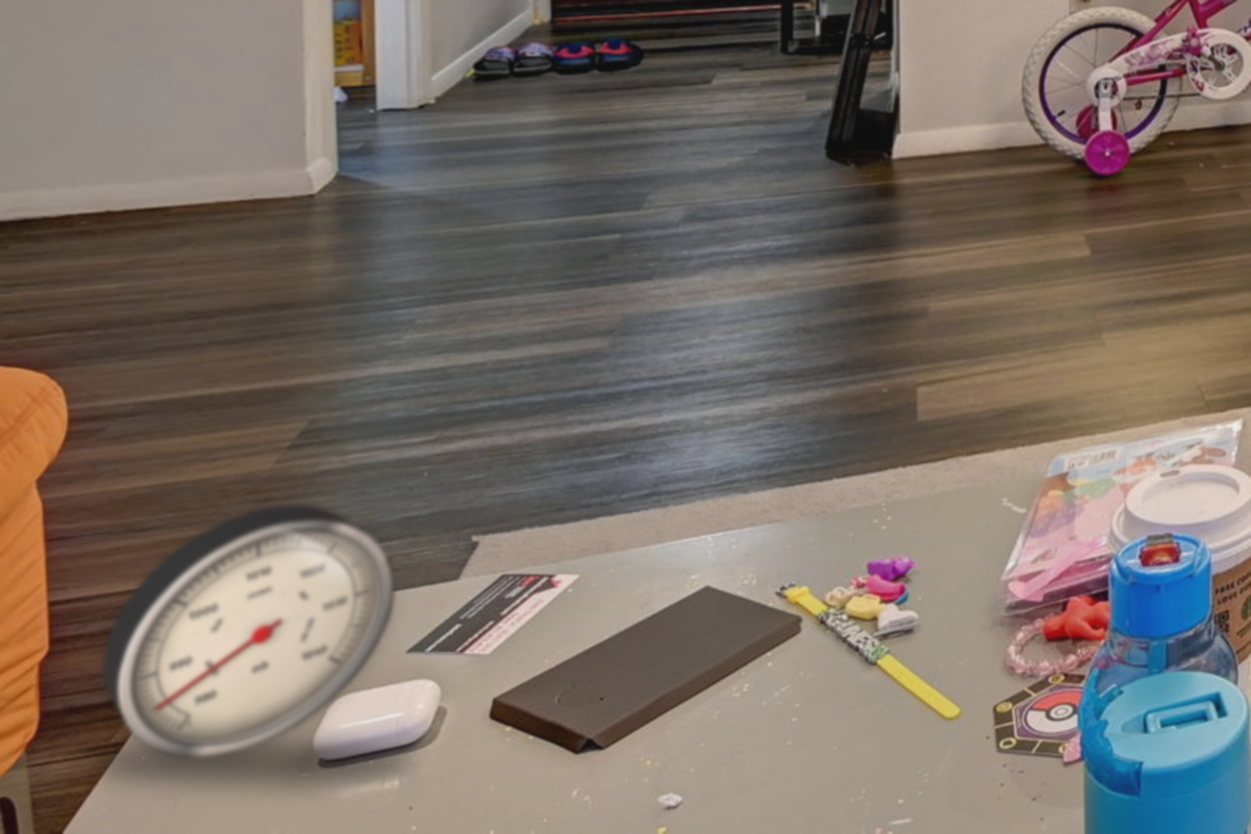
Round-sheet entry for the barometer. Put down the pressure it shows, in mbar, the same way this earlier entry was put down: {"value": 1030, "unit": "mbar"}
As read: {"value": 985, "unit": "mbar"}
